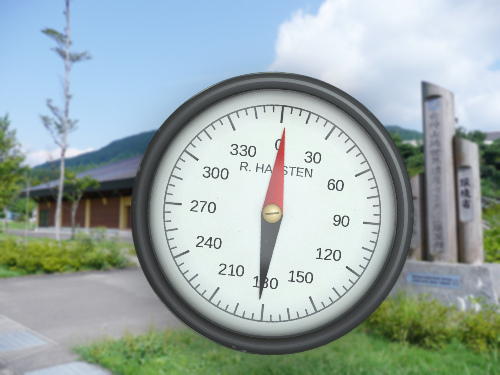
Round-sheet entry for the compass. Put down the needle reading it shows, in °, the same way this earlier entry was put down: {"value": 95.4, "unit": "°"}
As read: {"value": 2.5, "unit": "°"}
